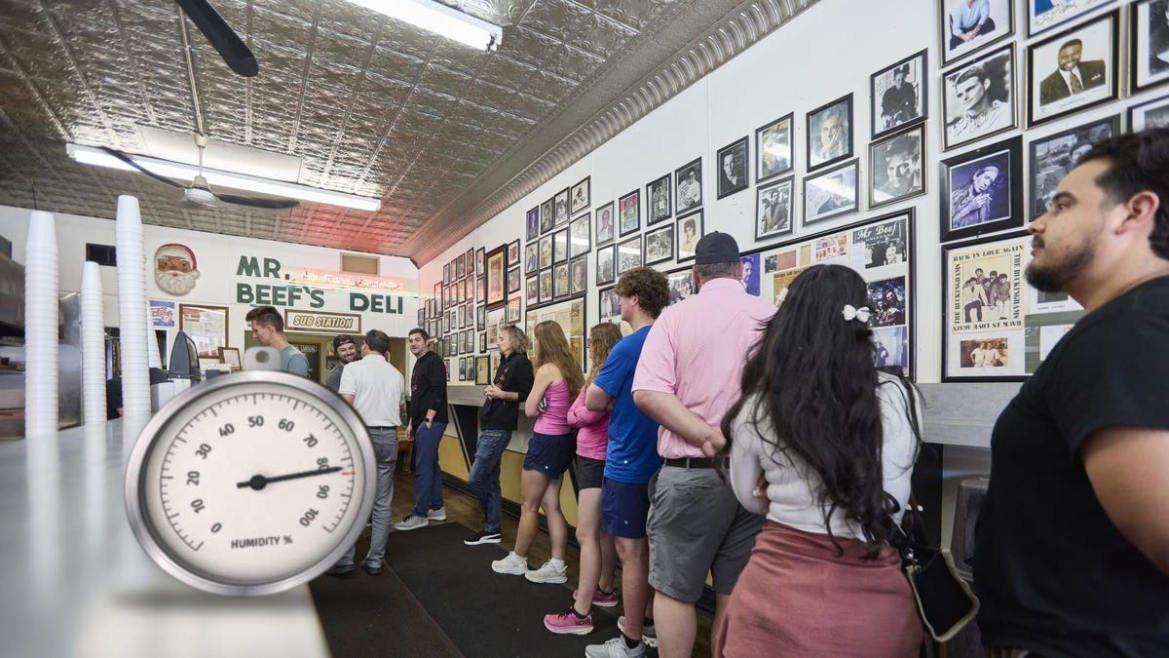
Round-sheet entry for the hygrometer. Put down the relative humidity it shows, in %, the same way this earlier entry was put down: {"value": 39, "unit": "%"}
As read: {"value": 82, "unit": "%"}
